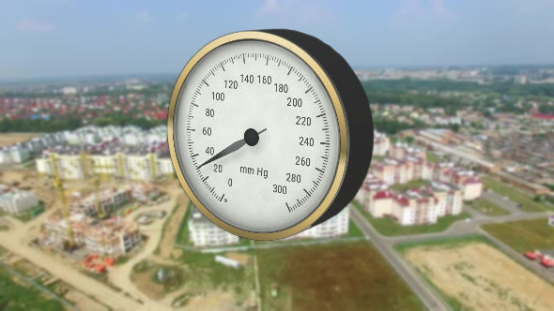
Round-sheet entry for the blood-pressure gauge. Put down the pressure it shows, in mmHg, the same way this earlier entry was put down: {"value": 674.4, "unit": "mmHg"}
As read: {"value": 30, "unit": "mmHg"}
